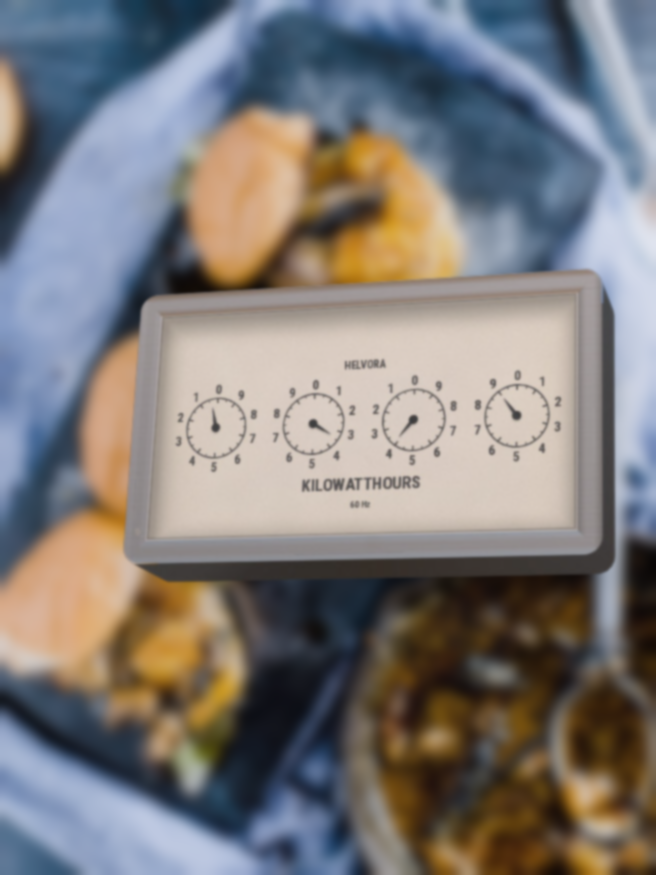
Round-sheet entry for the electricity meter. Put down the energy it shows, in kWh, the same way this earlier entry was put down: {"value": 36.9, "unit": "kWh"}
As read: {"value": 339, "unit": "kWh"}
